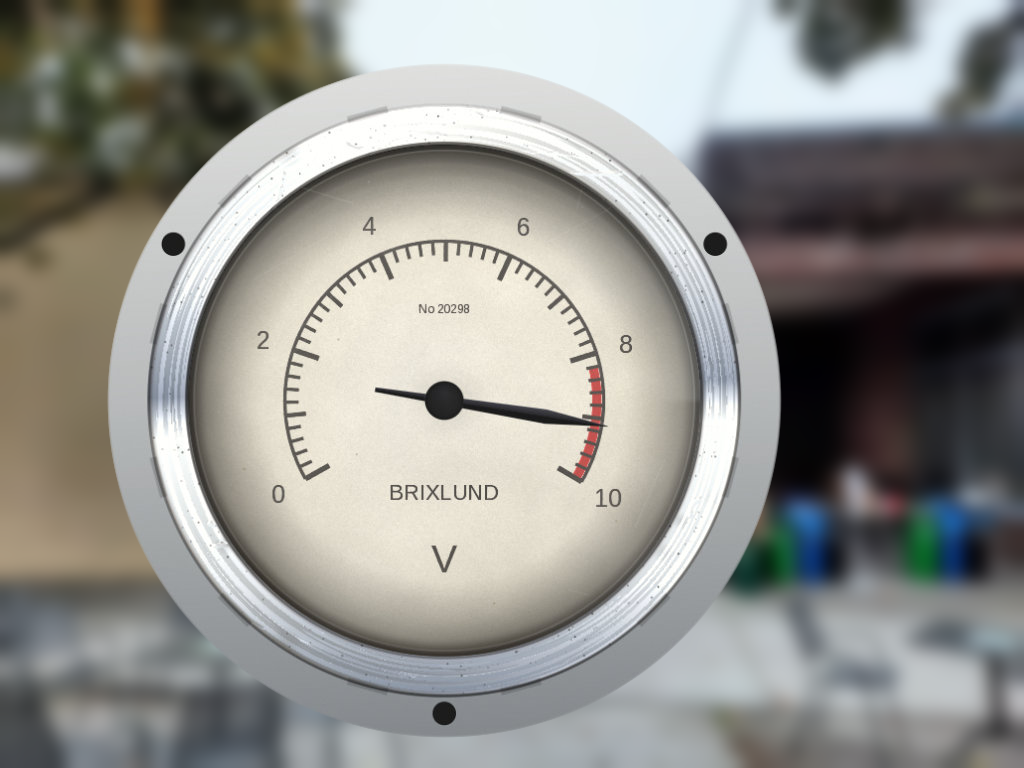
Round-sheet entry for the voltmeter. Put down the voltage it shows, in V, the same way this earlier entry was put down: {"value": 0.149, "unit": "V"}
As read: {"value": 9.1, "unit": "V"}
